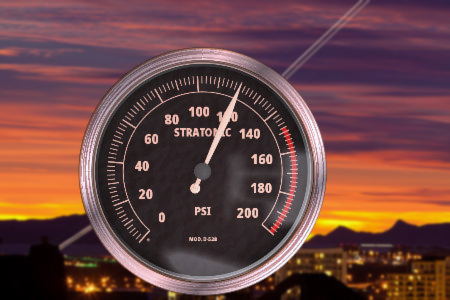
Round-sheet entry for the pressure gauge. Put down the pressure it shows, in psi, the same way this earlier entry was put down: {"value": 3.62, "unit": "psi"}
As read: {"value": 120, "unit": "psi"}
